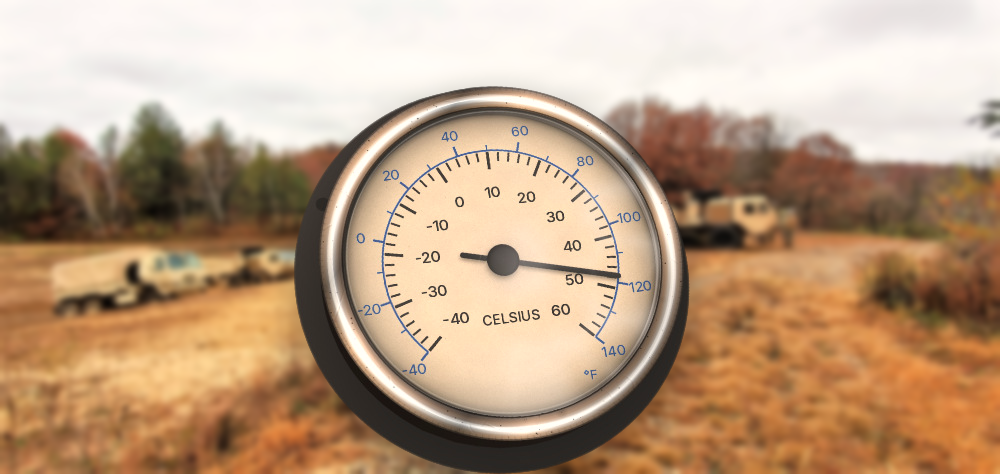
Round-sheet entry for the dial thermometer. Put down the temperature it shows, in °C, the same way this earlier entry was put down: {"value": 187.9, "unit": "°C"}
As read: {"value": 48, "unit": "°C"}
